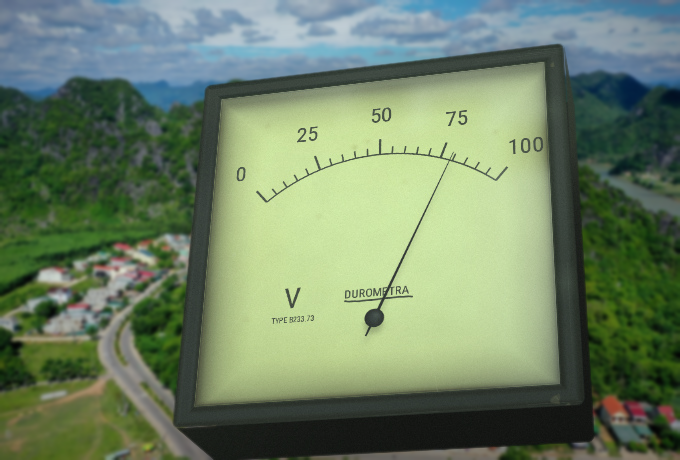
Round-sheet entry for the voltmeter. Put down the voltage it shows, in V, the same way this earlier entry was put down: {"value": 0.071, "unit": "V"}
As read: {"value": 80, "unit": "V"}
